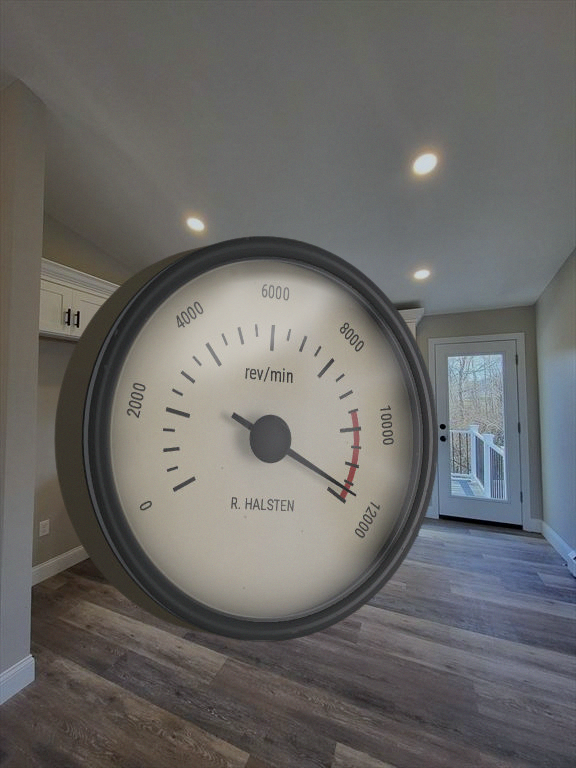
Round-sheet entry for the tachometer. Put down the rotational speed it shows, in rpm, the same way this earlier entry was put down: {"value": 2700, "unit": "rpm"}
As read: {"value": 11750, "unit": "rpm"}
